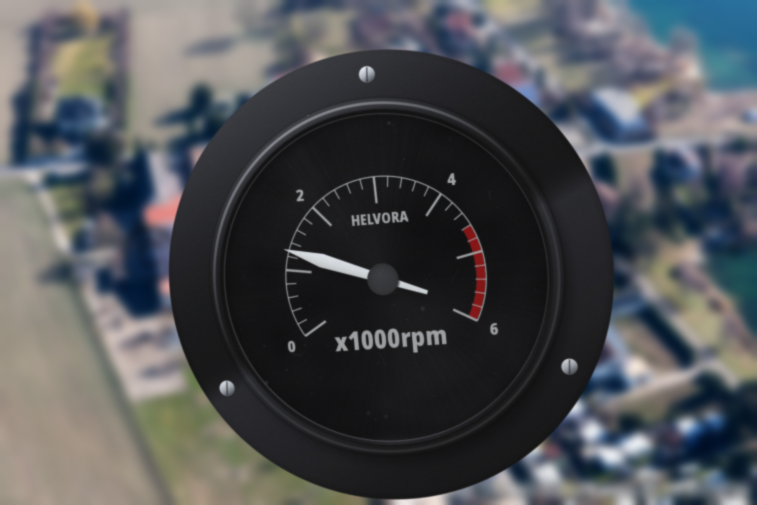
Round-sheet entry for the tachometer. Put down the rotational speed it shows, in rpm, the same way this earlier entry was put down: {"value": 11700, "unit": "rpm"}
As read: {"value": 1300, "unit": "rpm"}
